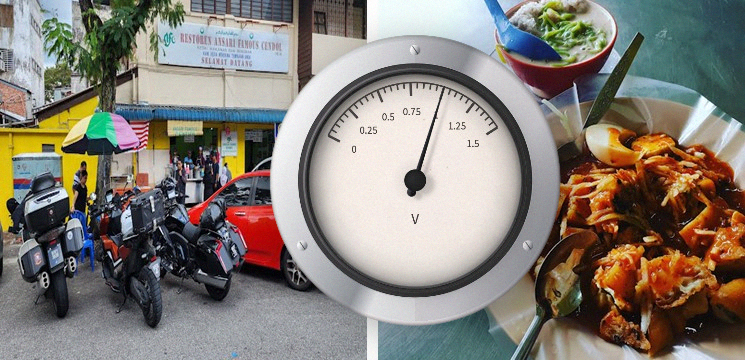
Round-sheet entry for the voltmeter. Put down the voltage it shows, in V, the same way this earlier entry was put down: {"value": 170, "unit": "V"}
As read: {"value": 1, "unit": "V"}
